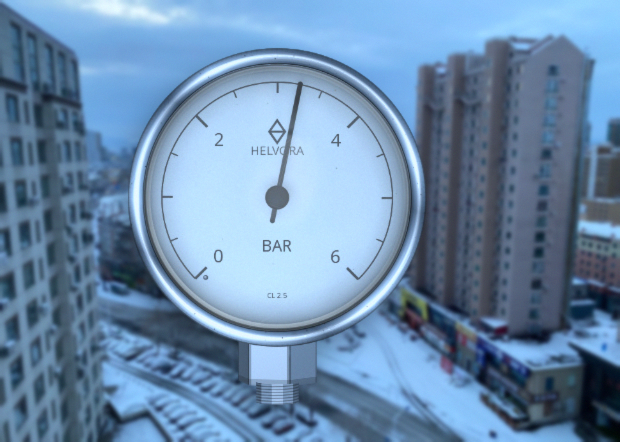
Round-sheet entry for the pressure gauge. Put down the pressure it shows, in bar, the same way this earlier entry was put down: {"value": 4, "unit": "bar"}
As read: {"value": 3.25, "unit": "bar"}
